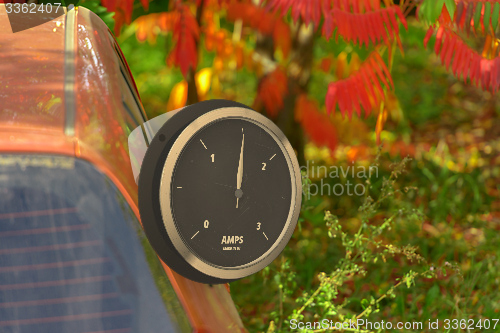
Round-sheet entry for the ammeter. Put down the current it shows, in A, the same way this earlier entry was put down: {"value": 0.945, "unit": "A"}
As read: {"value": 1.5, "unit": "A"}
